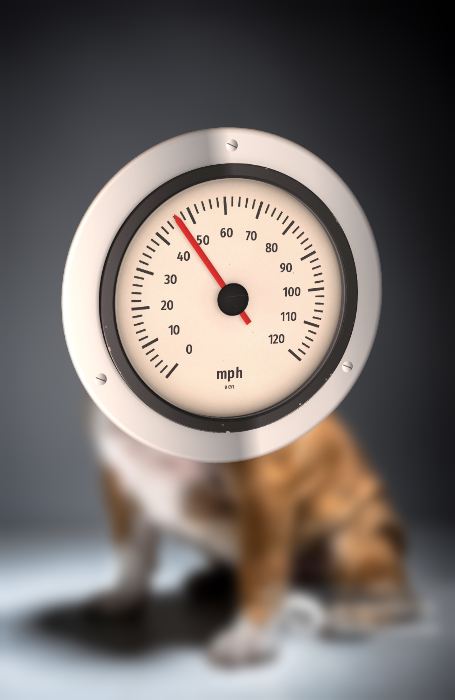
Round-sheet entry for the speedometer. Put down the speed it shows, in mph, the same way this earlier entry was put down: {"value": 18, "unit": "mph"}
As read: {"value": 46, "unit": "mph"}
